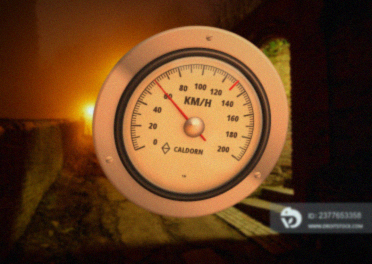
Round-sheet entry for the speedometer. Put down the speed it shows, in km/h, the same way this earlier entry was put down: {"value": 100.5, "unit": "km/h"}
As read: {"value": 60, "unit": "km/h"}
